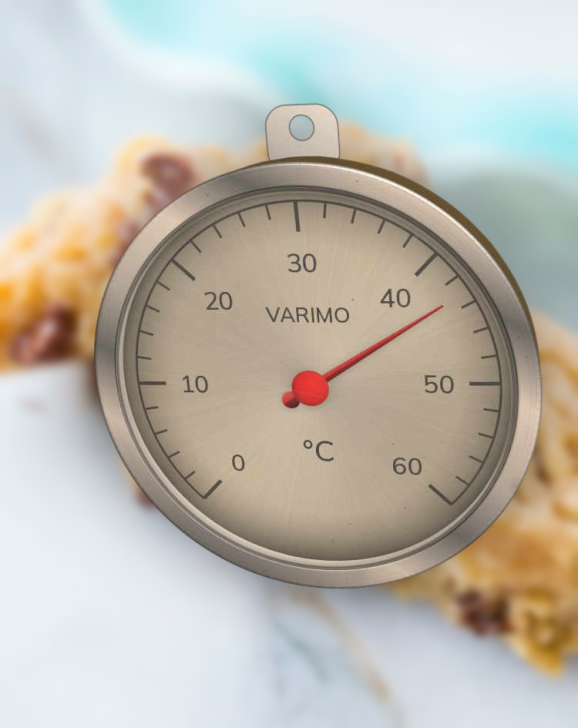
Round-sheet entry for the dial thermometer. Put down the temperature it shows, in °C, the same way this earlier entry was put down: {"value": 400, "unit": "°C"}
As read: {"value": 43, "unit": "°C"}
